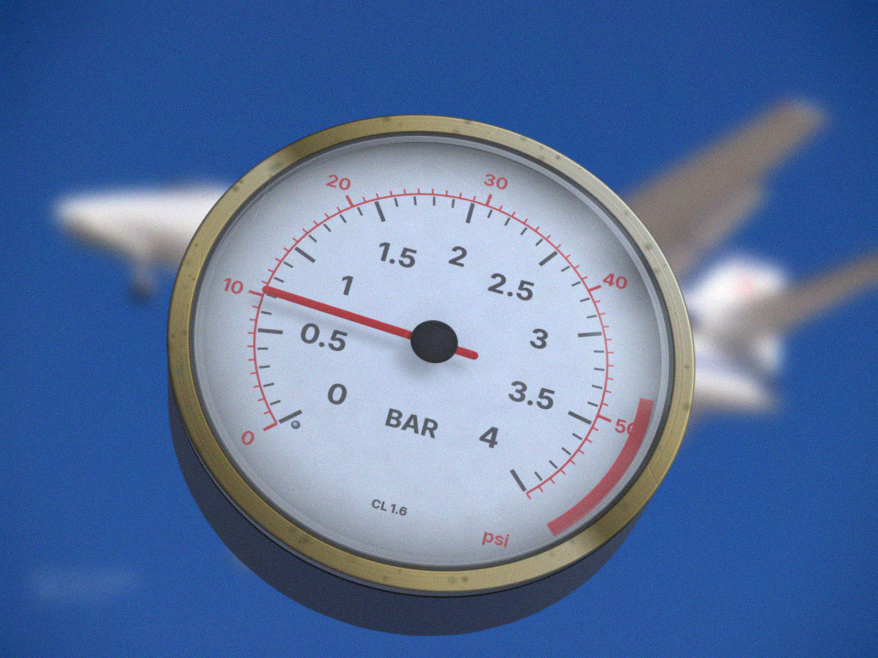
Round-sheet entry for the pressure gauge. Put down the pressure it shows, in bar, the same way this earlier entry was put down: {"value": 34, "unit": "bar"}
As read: {"value": 0.7, "unit": "bar"}
